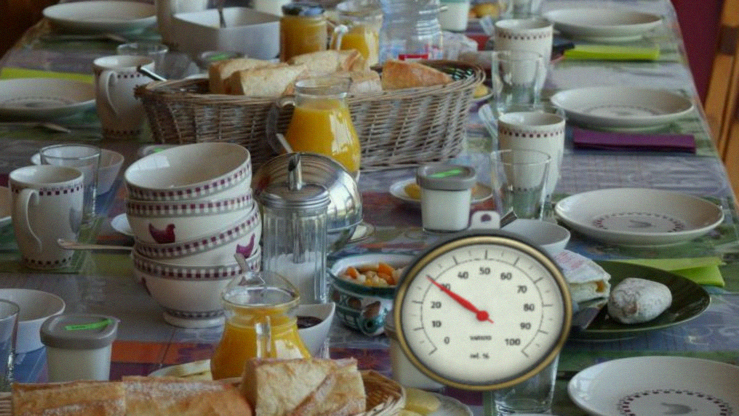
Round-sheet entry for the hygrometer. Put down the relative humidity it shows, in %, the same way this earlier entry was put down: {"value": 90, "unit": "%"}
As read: {"value": 30, "unit": "%"}
